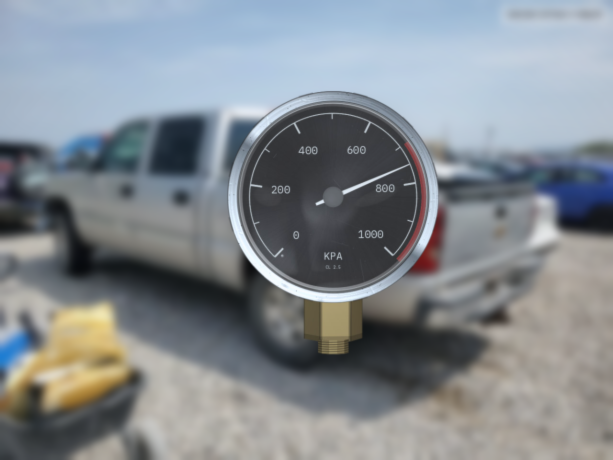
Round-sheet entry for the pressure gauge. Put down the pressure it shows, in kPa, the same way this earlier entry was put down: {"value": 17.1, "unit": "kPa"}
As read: {"value": 750, "unit": "kPa"}
